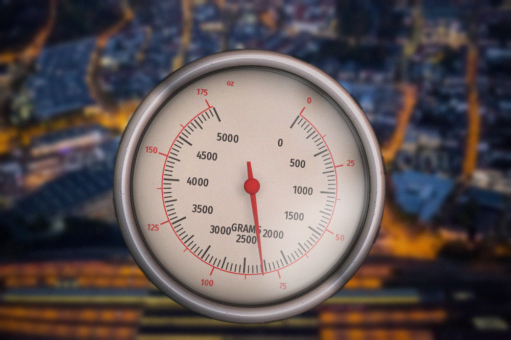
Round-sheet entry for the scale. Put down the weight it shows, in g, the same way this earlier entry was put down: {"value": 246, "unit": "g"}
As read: {"value": 2300, "unit": "g"}
